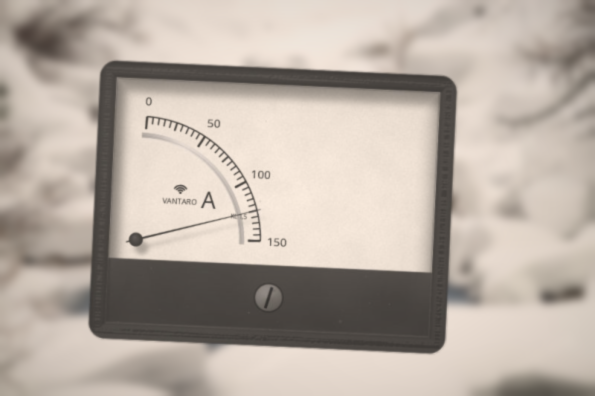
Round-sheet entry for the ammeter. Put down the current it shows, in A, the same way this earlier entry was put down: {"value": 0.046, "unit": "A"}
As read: {"value": 125, "unit": "A"}
